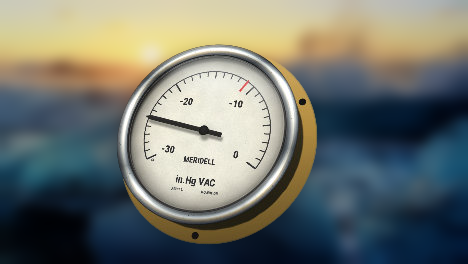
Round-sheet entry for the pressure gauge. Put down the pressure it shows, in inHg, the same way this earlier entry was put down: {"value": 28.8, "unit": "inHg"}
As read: {"value": -25, "unit": "inHg"}
